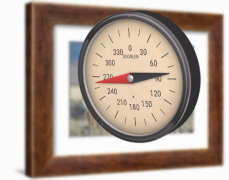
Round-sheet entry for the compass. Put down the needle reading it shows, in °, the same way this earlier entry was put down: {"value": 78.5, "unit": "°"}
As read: {"value": 262.5, "unit": "°"}
